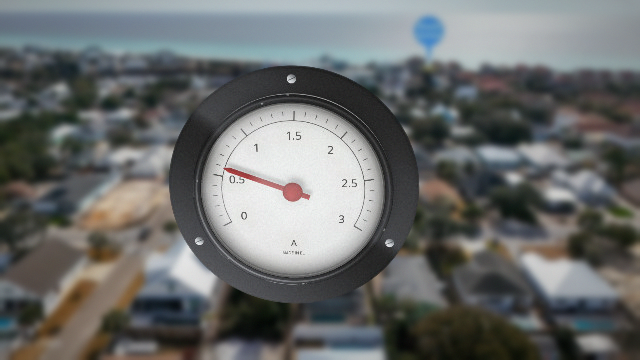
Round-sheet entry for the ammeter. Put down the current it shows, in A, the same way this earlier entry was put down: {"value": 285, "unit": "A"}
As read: {"value": 0.6, "unit": "A"}
